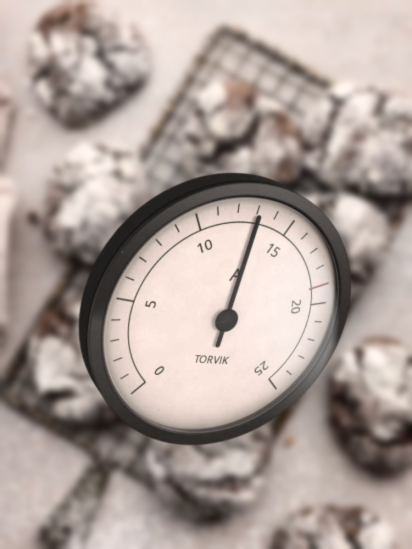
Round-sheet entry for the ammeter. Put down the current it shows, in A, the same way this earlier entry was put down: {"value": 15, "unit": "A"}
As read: {"value": 13, "unit": "A"}
